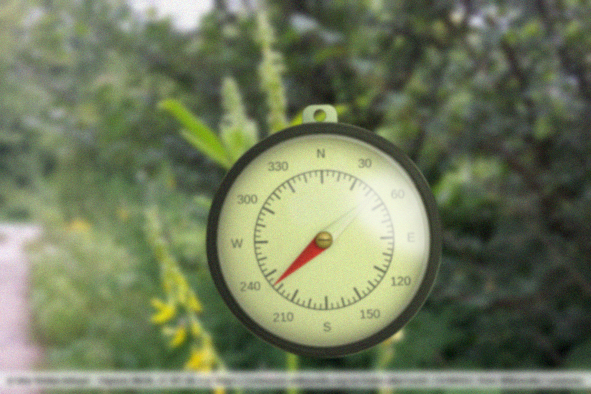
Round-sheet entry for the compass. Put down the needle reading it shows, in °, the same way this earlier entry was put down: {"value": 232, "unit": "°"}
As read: {"value": 230, "unit": "°"}
